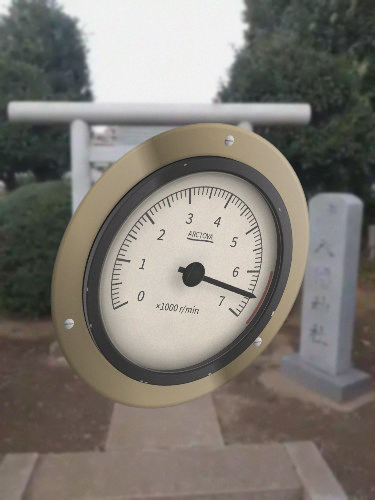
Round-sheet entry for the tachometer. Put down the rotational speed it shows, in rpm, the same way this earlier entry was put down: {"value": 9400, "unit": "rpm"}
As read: {"value": 6500, "unit": "rpm"}
